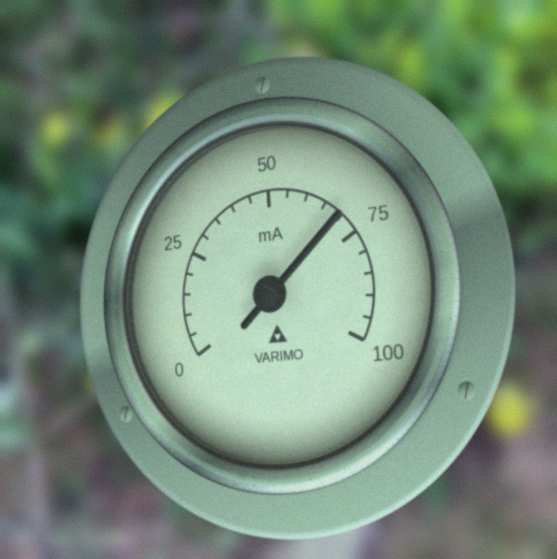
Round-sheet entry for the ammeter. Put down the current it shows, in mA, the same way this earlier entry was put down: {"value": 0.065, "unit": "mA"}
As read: {"value": 70, "unit": "mA"}
